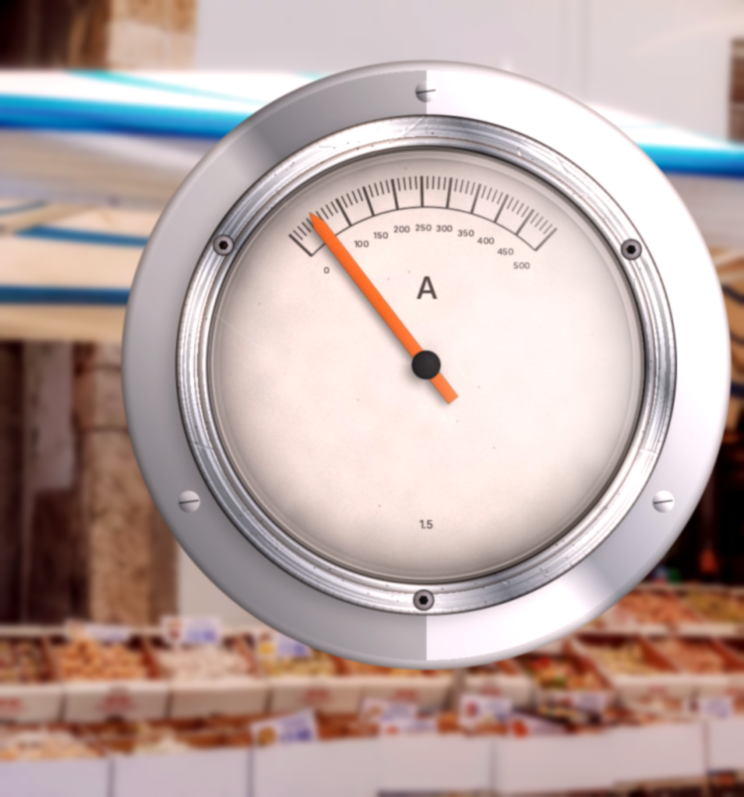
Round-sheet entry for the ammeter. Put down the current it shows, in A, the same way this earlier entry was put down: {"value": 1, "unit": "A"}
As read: {"value": 50, "unit": "A"}
